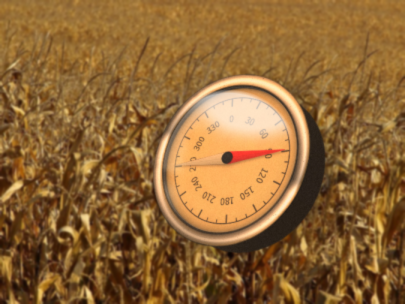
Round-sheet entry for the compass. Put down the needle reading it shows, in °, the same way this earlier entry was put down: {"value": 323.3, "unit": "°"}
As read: {"value": 90, "unit": "°"}
